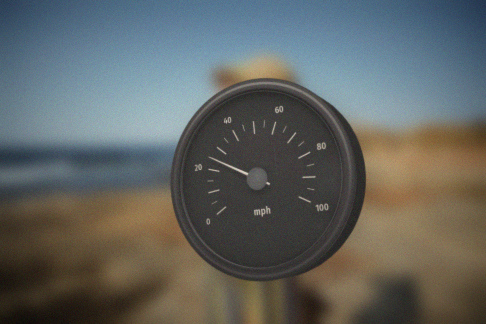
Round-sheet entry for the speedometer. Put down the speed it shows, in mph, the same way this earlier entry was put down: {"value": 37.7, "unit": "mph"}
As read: {"value": 25, "unit": "mph"}
